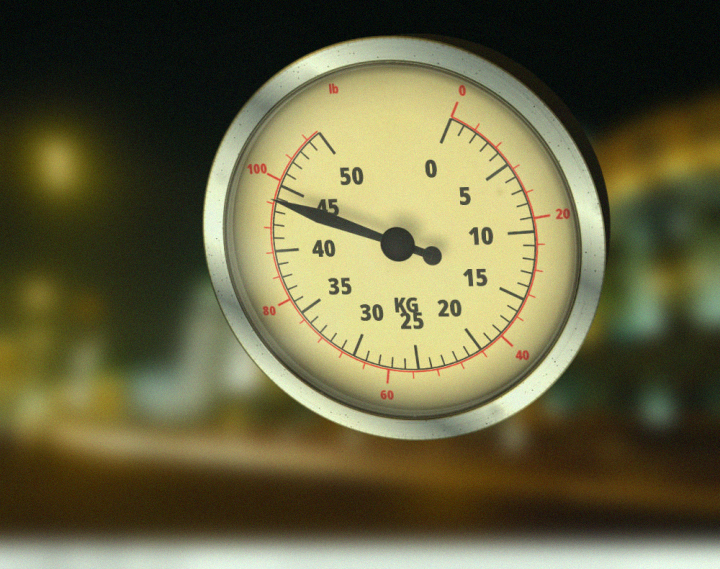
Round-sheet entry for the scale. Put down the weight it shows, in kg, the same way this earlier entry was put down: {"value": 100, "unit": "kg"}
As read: {"value": 44, "unit": "kg"}
